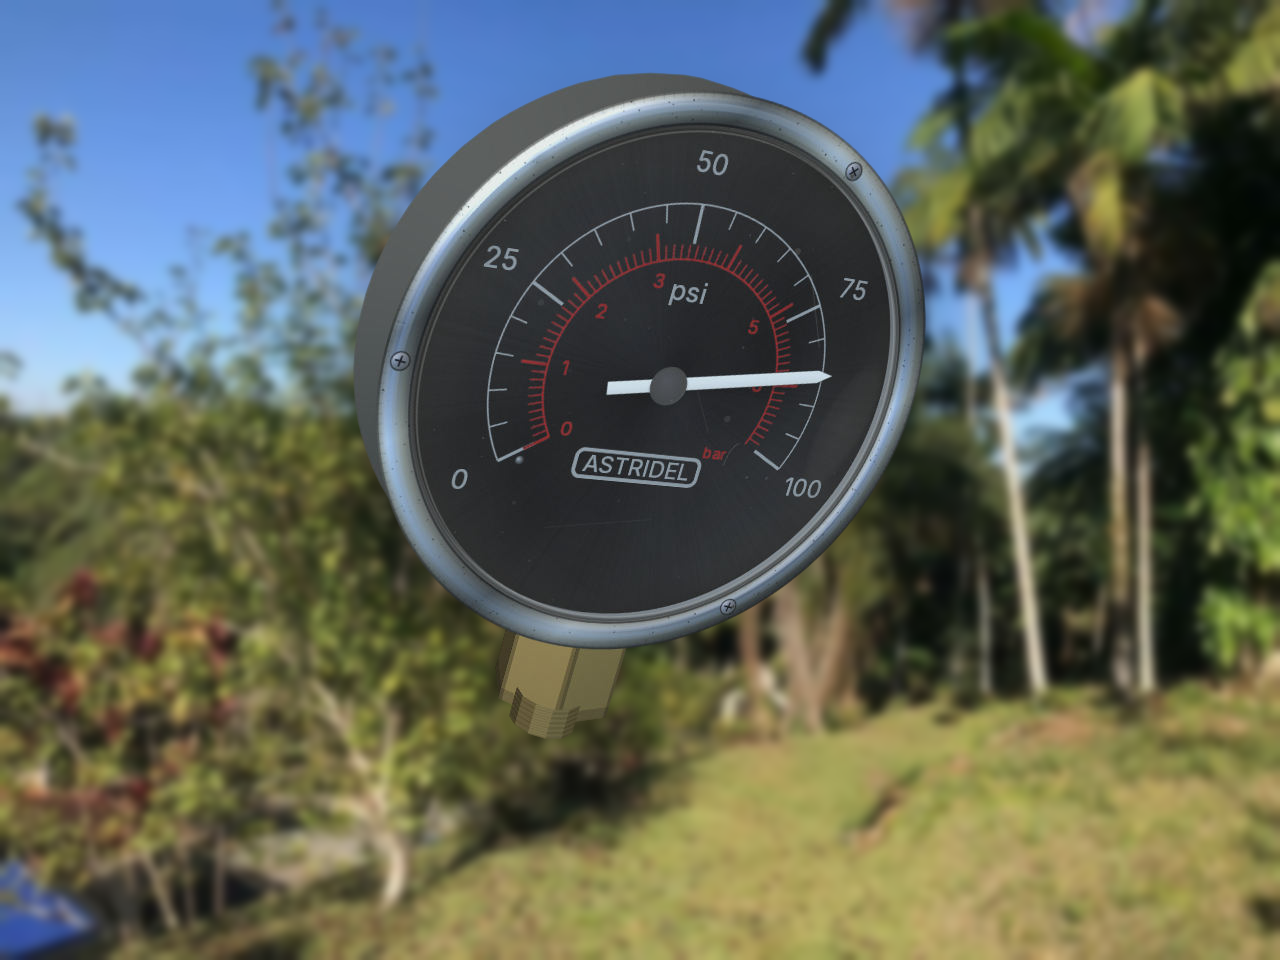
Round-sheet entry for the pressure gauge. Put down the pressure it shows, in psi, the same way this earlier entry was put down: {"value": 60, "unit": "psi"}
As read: {"value": 85, "unit": "psi"}
